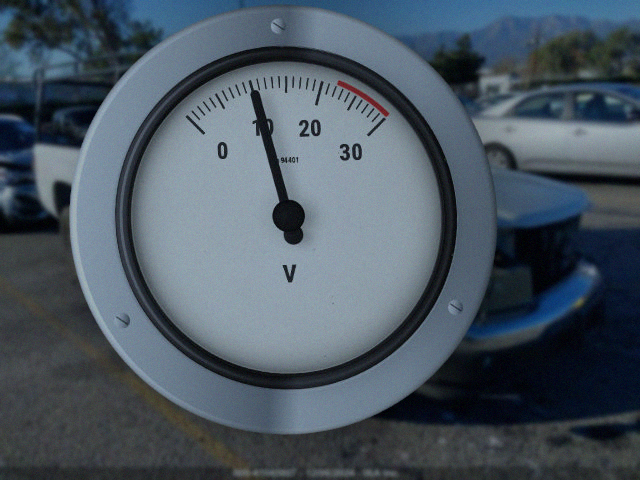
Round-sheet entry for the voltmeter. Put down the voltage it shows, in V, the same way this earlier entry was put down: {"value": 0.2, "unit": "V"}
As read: {"value": 10, "unit": "V"}
